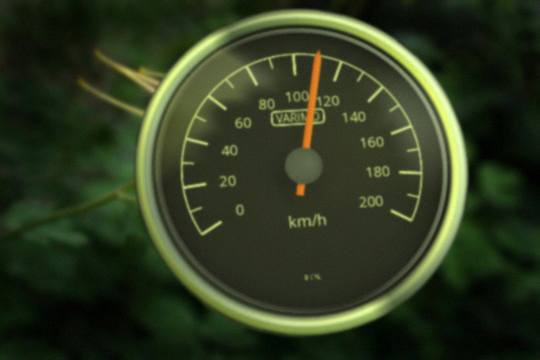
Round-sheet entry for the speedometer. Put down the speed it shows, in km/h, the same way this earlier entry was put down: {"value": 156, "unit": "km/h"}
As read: {"value": 110, "unit": "km/h"}
